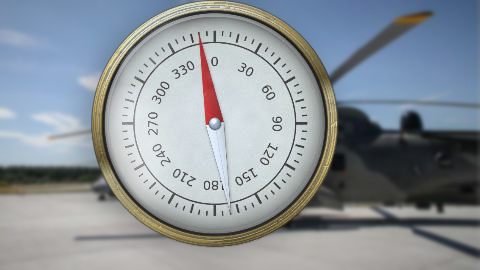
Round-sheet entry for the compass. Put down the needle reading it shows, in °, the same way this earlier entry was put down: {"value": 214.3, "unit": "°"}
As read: {"value": 350, "unit": "°"}
